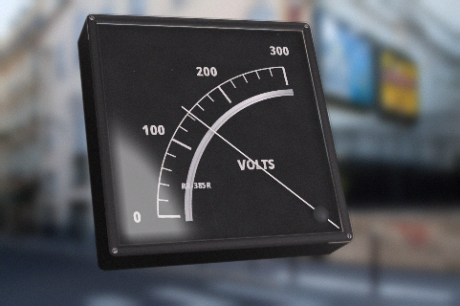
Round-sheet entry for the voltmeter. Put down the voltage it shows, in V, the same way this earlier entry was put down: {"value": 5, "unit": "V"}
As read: {"value": 140, "unit": "V"}
